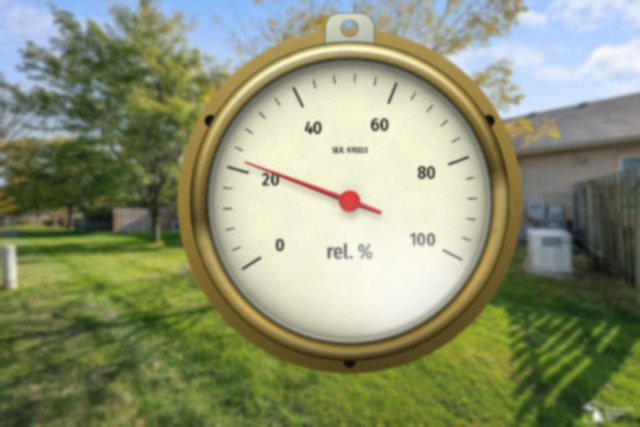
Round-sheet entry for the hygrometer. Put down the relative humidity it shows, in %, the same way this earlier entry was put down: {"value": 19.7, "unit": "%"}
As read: {"value": 22, "unit": "%"}
